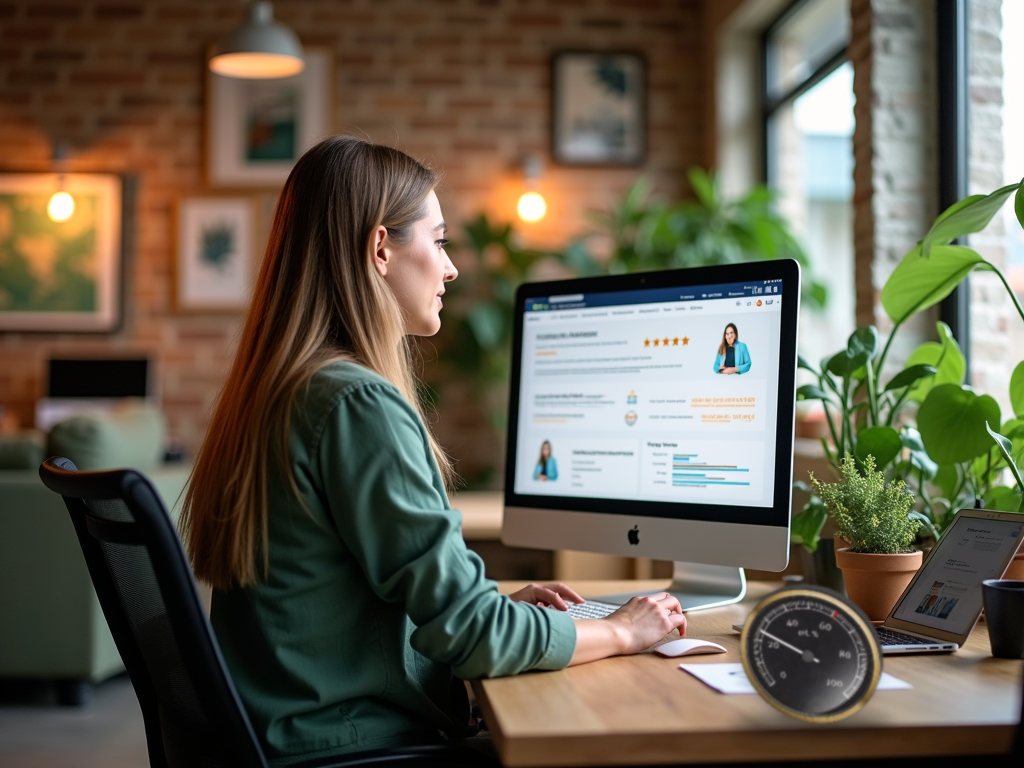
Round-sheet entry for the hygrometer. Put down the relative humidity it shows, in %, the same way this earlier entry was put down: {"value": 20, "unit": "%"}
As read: {"value": 25, "unit": "%"}
